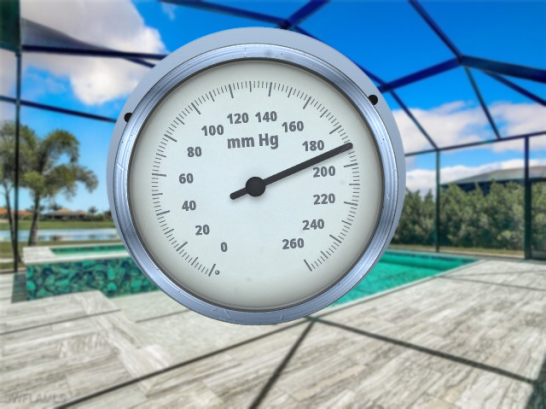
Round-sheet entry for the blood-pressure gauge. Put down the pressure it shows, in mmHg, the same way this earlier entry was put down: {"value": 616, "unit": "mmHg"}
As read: {"value": 190, "unit": "mmHg"}
